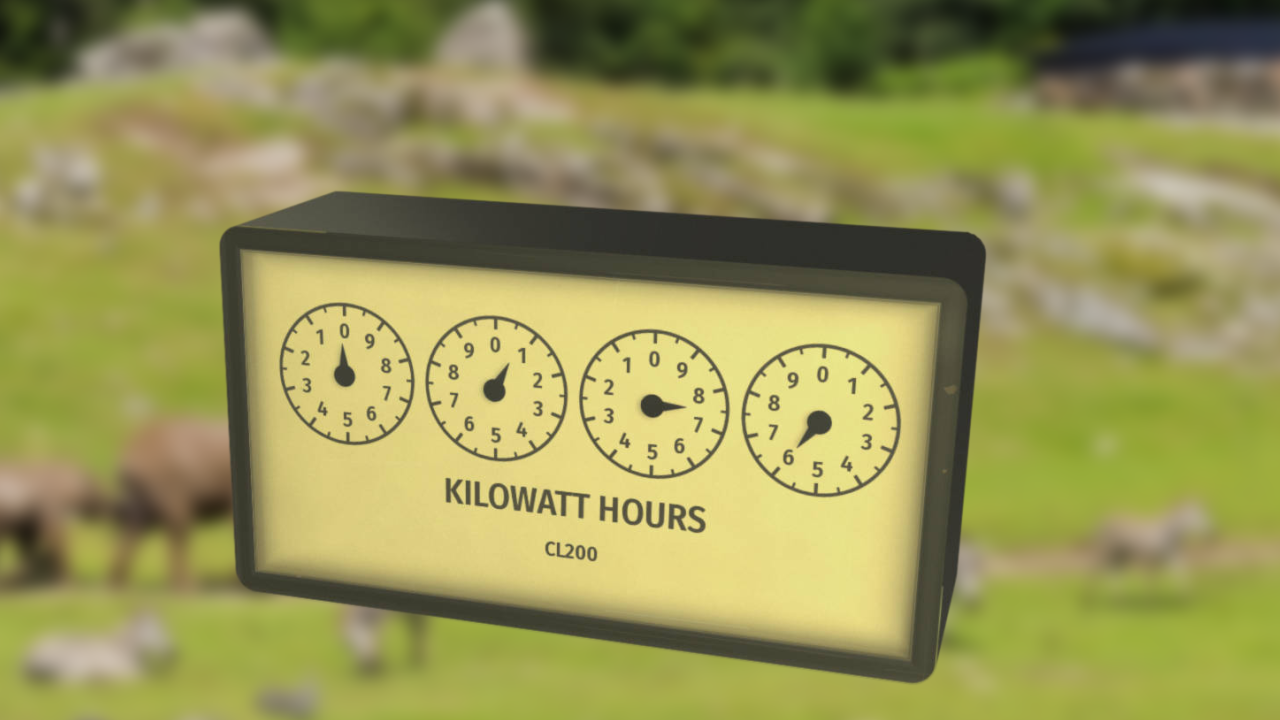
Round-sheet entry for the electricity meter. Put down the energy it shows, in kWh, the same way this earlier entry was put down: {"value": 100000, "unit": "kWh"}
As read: {"value": 76, "unit": "kWh"}
